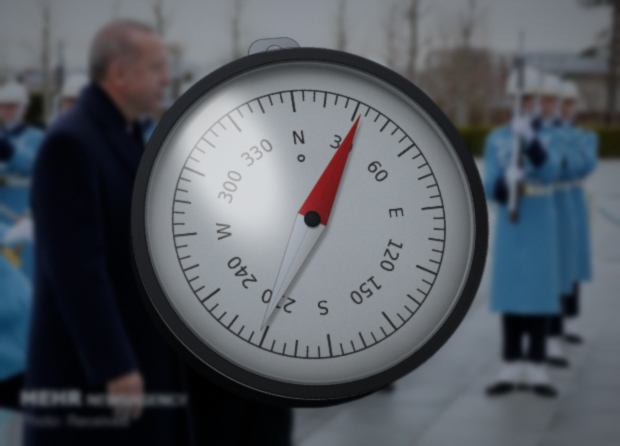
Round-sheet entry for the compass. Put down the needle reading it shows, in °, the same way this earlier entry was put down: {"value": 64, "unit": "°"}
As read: {"value": 32.5, "unit": "°"}
